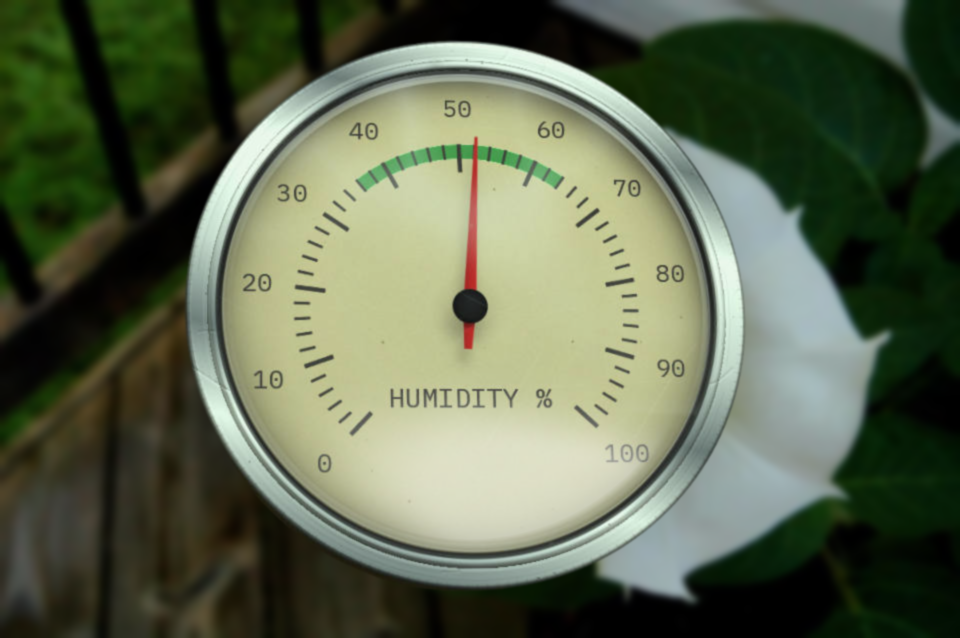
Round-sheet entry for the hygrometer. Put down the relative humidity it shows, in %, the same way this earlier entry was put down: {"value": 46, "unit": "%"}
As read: {"value": 52, "unit": "%"}
